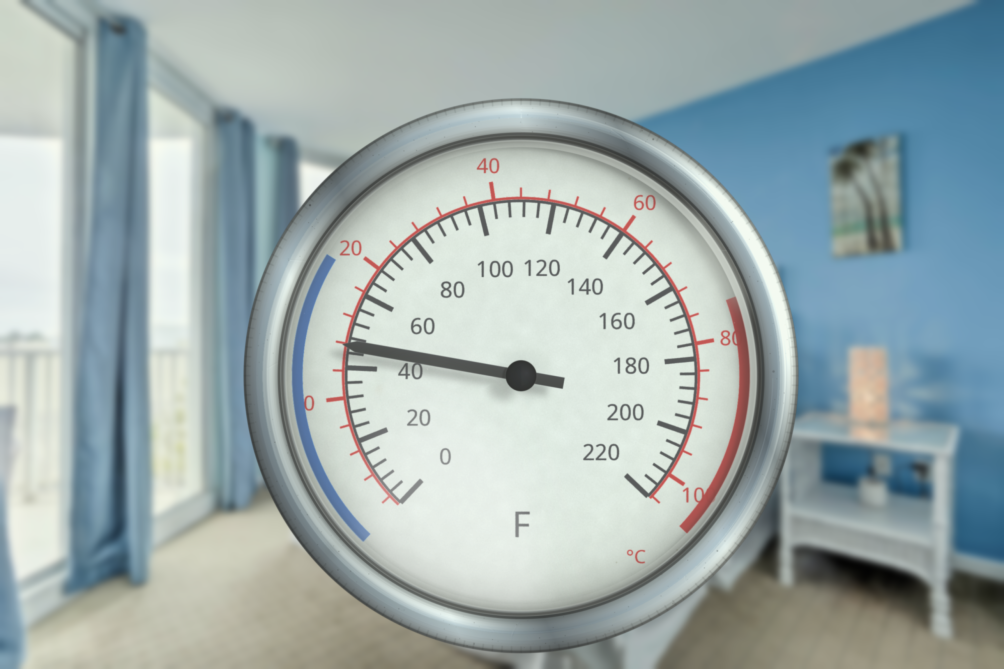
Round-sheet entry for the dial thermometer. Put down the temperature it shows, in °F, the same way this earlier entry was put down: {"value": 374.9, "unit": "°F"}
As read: {"value": 46, "unit": "°F"}
